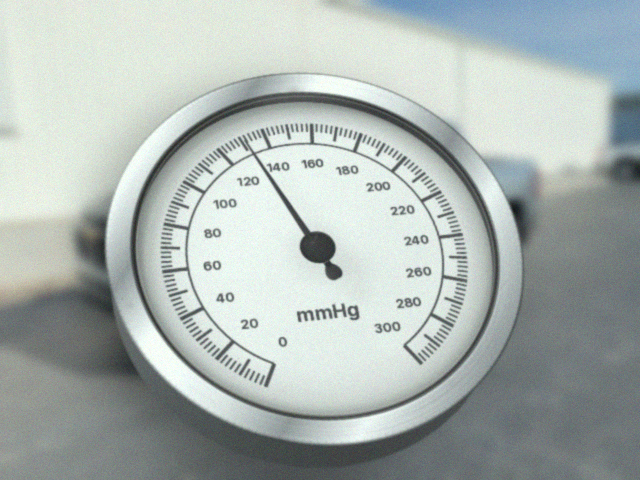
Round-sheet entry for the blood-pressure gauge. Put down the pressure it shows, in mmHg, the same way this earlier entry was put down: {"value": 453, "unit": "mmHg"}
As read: {"value": 130, "unit": "mmHg"}
